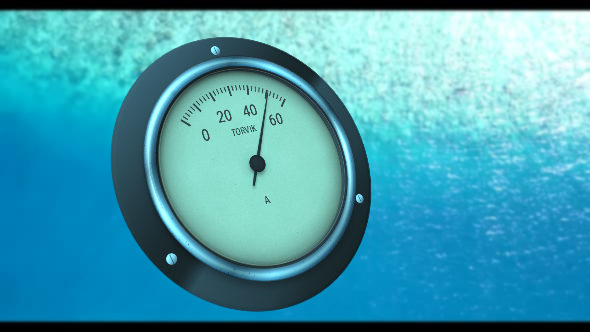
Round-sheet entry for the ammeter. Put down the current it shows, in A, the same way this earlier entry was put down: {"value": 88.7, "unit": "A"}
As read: {"value": 50, "unit": "A"}
